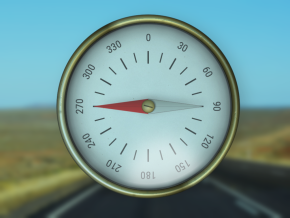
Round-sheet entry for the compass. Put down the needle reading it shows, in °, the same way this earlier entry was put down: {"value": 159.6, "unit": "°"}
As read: {"value": 270, "unit": "°"}
